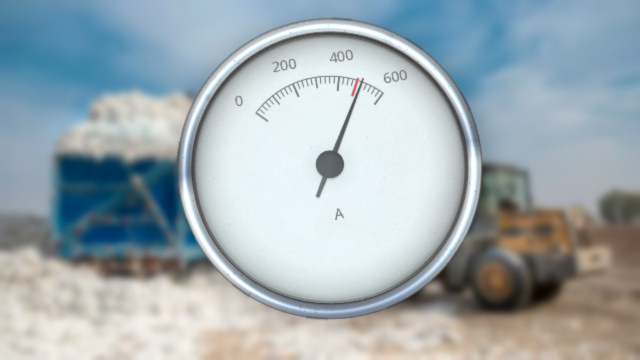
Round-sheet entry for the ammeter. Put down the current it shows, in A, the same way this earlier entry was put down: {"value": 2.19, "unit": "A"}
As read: {"value": 500, "unit": "A"}
